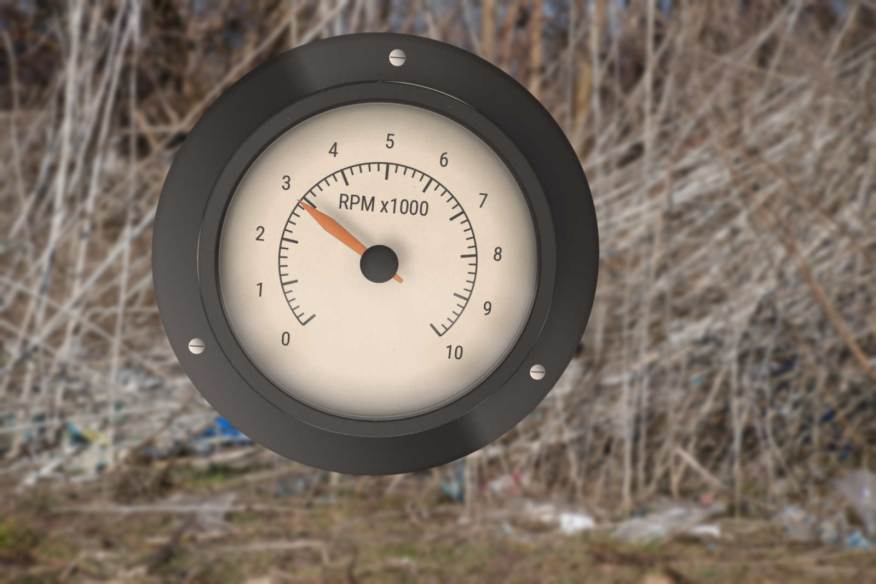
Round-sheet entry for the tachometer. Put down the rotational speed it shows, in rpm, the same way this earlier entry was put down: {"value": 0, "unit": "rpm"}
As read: {"value": 2900, "unit": "rpm"}
